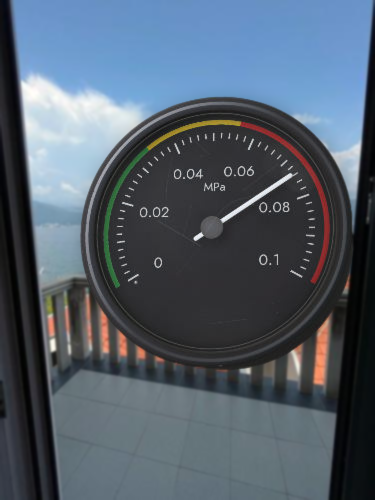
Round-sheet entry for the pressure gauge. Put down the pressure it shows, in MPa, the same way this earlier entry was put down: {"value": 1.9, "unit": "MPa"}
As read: {"value": 0.074, "unit": "MPa"}
